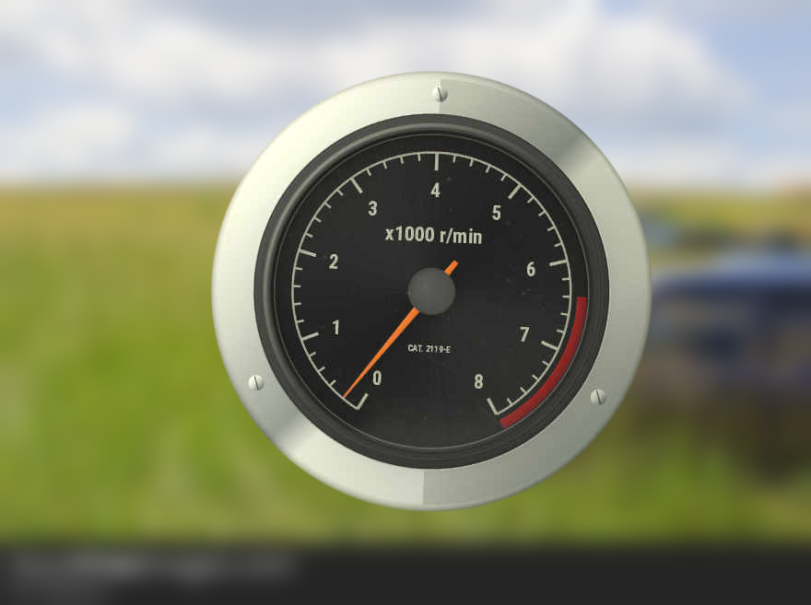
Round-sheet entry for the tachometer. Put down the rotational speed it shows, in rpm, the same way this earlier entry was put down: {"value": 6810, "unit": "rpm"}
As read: {"value": 200, "unit": "rpm"}
